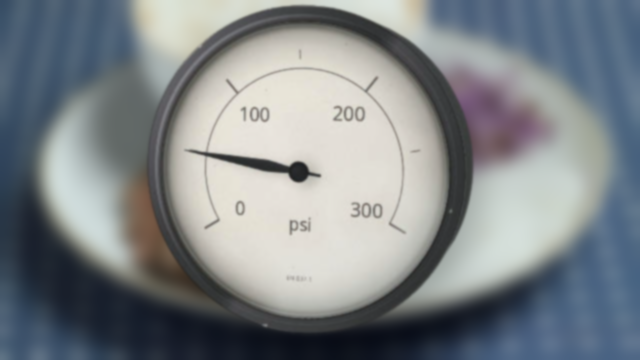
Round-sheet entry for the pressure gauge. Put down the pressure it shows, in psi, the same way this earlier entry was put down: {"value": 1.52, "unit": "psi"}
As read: {"value": 50, "unit": "psi"}
